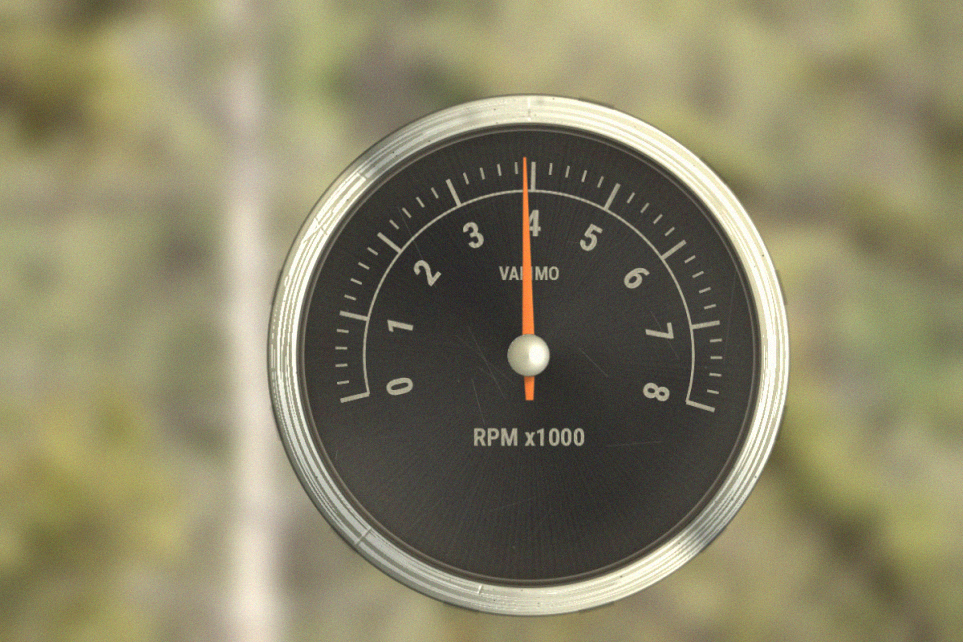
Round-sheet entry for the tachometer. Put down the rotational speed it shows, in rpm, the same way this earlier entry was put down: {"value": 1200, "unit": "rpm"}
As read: {"value": 3900, "unit": "rpm"}
